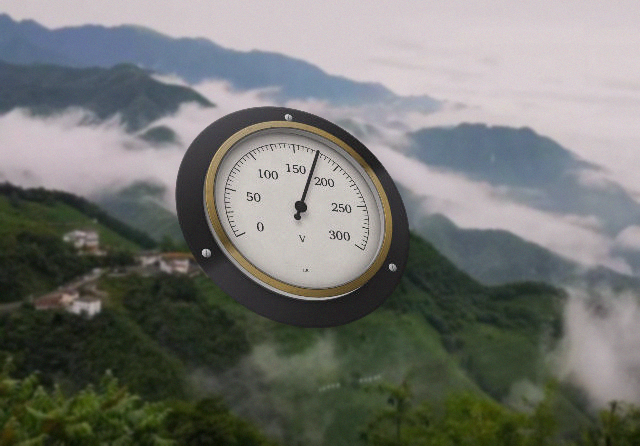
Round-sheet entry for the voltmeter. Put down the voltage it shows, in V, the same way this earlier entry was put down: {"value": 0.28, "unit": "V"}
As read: {"value": 175, "unit": "V"}
